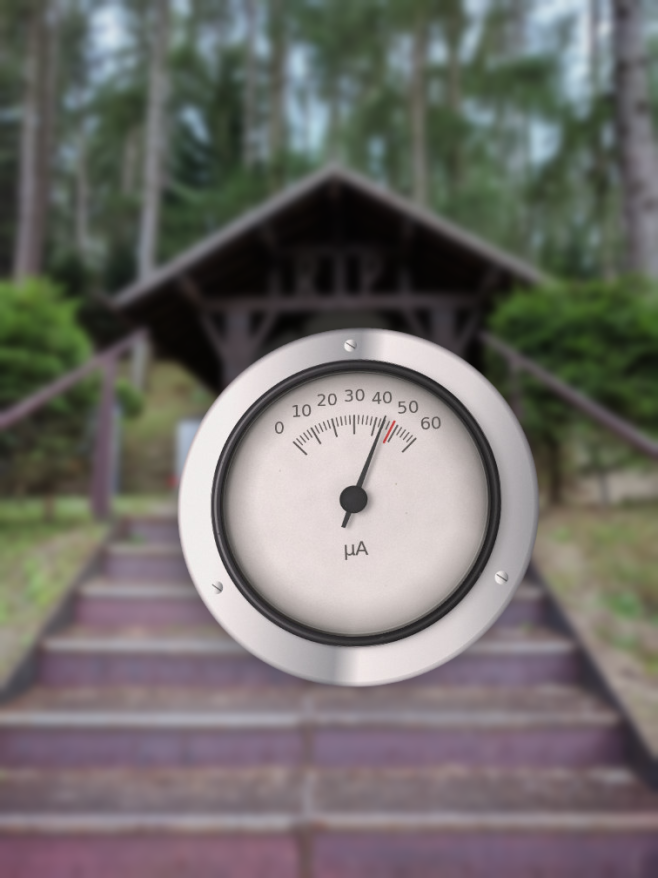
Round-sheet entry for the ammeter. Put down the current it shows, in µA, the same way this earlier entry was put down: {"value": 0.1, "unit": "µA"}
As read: {"value": 44, "unit": "µA"}
